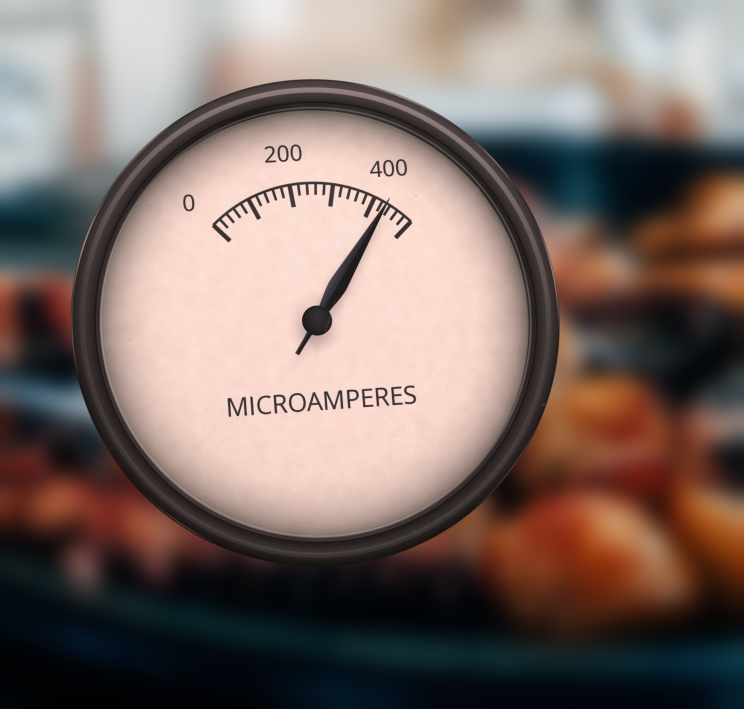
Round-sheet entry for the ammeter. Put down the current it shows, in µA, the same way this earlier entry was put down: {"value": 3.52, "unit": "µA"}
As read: {"value": 430, "unit": "µA"}
